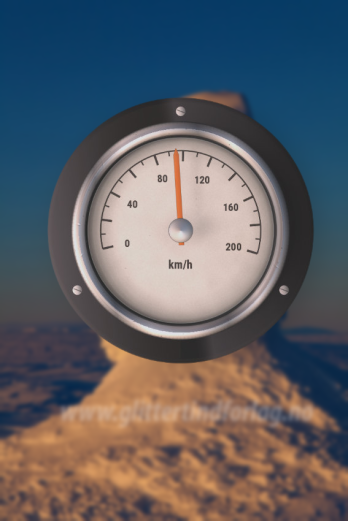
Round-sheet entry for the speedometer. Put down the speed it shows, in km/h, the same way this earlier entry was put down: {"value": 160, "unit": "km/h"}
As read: {"value": 95, "unit": "km/h"}
